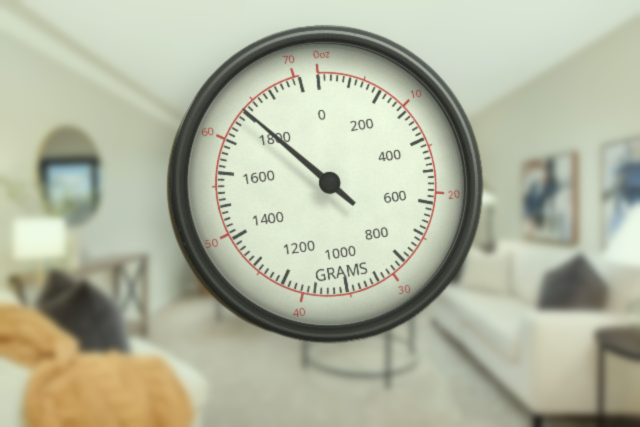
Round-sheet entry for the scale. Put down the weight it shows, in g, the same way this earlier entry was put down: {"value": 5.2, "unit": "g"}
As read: {"value": 1800, "unit": "g"}
